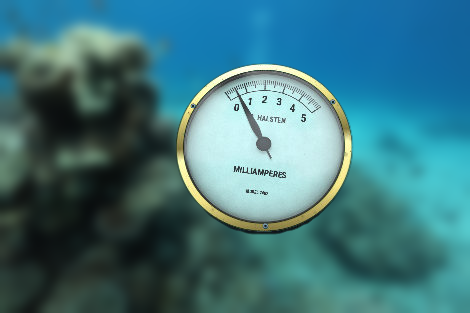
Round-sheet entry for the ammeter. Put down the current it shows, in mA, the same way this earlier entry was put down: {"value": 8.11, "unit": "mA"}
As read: {"value": 0.5, "unit": "mA"}
